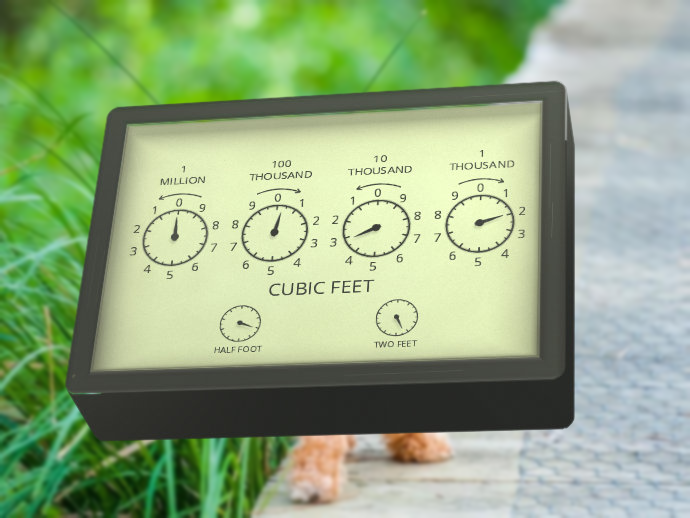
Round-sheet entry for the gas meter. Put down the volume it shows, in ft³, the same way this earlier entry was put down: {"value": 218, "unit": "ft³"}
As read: {"value": 3200, "unit": "ft³"}
